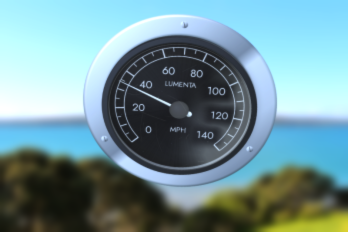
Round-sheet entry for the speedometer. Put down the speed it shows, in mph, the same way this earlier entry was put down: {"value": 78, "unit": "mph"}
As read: {"value": 35, "unit": "mph"}
